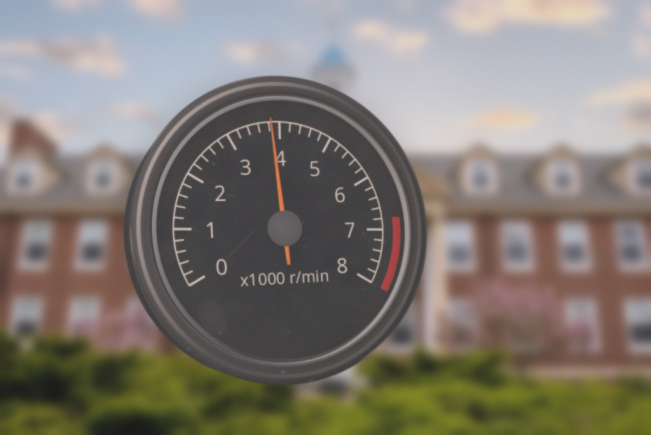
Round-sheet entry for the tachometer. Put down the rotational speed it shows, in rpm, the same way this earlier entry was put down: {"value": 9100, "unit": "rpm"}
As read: {"value": 3800, "unit": "rpm"}
